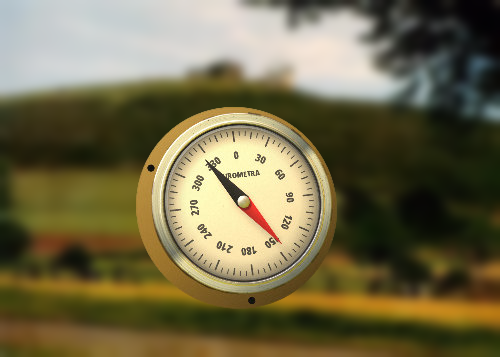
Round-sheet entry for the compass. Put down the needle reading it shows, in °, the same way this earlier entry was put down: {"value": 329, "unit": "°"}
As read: {"value": 145, "unit": "°"}
